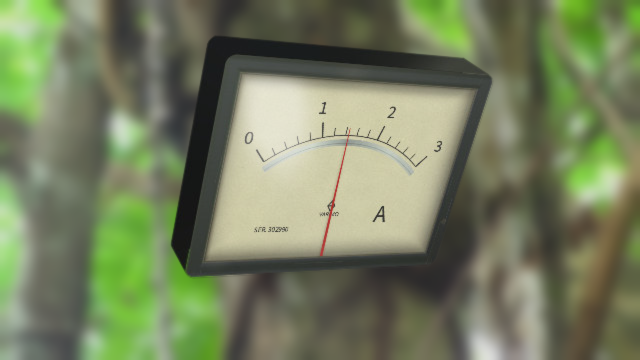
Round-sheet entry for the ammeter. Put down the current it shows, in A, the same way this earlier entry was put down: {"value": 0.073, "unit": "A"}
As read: {"value": 1.4, "unit": "A"}
